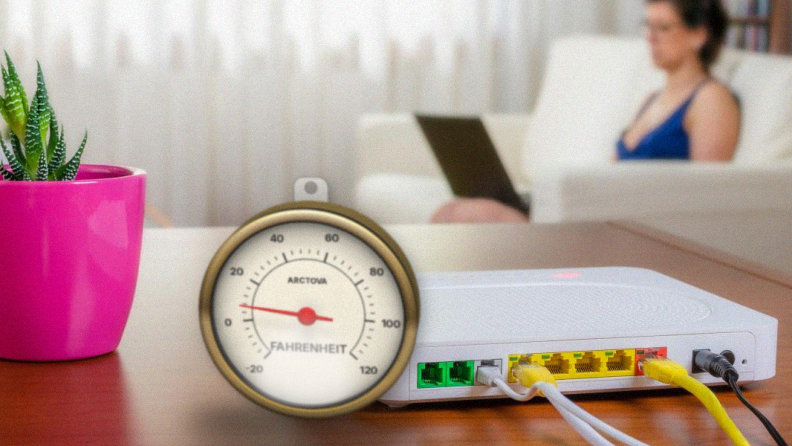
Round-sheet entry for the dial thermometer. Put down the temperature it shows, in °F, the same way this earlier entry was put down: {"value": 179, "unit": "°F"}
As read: {"value": 8, "unit": "°F"}
